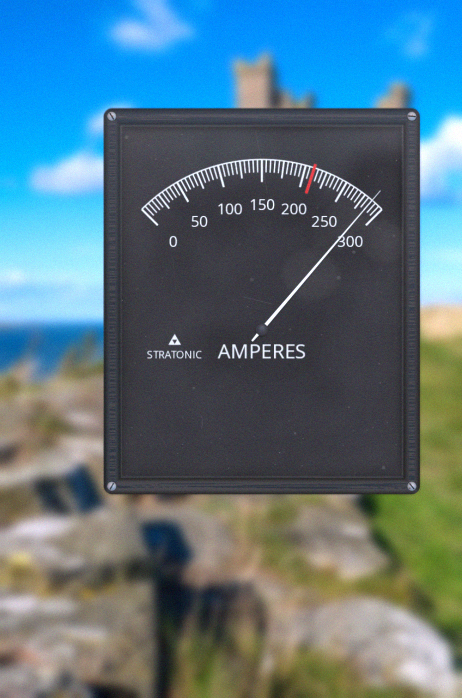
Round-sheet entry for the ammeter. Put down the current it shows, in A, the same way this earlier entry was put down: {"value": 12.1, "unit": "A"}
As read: {"value": 285, "unit": "A"}
